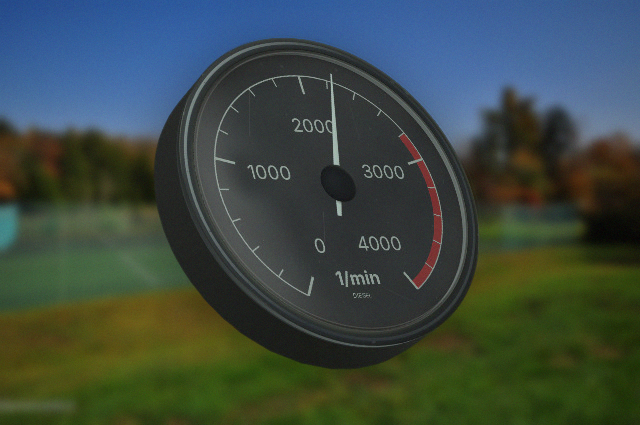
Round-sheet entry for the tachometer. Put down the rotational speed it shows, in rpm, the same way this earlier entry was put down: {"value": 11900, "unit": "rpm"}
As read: {"value": 2200, "unit": "rpm"}
